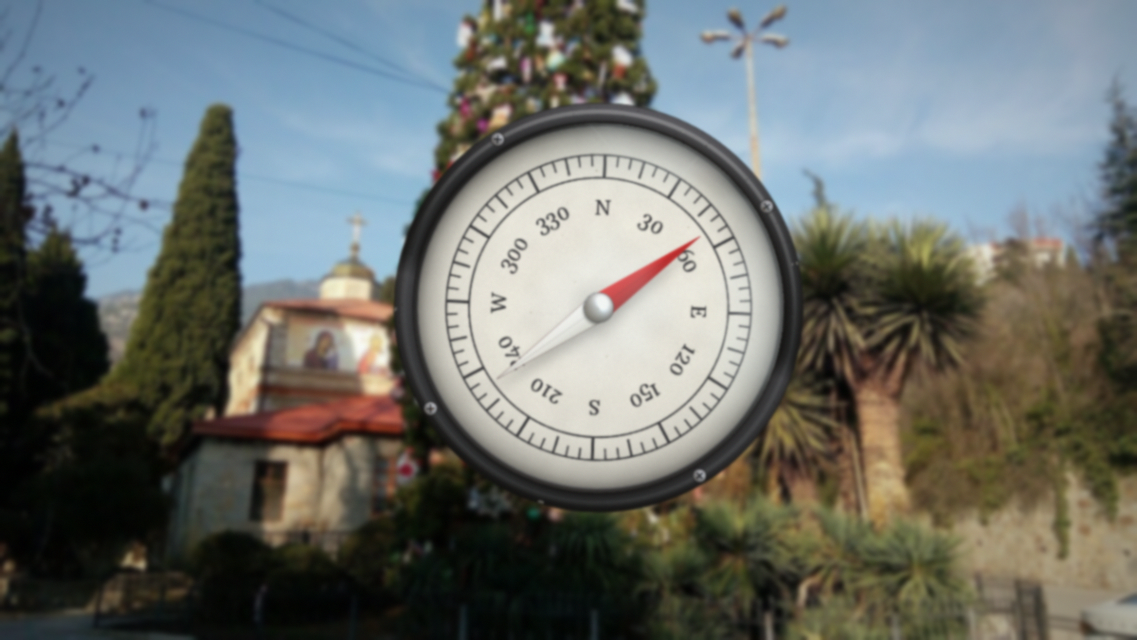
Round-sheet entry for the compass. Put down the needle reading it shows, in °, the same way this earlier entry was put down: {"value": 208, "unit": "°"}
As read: {"value": 52.5, "unit": "°"}
